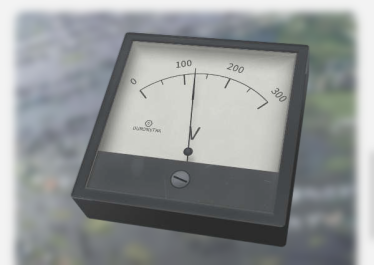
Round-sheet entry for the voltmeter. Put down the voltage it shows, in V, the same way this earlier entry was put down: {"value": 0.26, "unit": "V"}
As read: {"value": 125, "unit": "V"}
